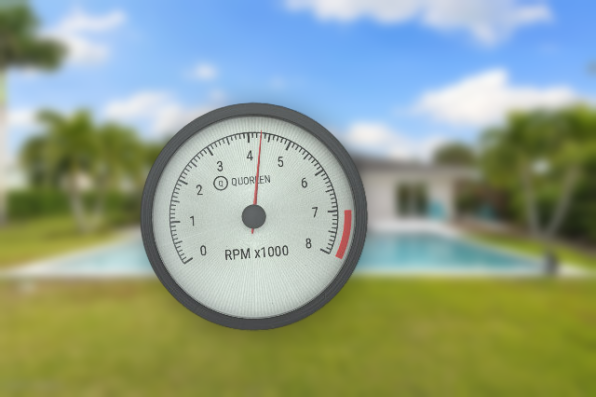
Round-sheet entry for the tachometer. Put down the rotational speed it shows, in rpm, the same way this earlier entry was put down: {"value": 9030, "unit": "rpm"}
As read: {"value": 4300, "unit": "rpm"}
